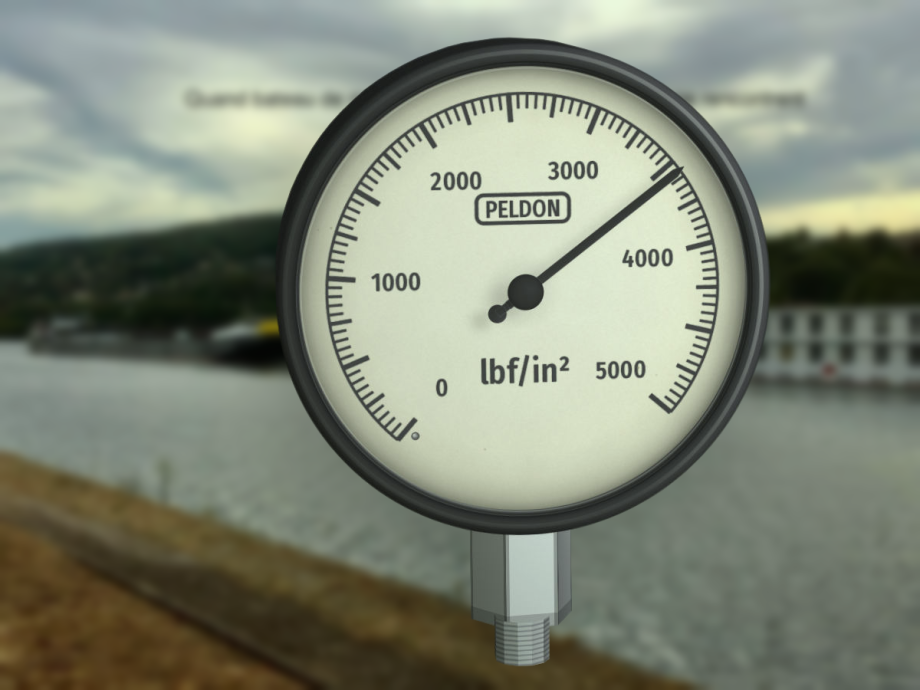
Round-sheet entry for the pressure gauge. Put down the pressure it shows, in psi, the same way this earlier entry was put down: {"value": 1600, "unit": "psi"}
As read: {"value": 3550, "unit": "psi"}
